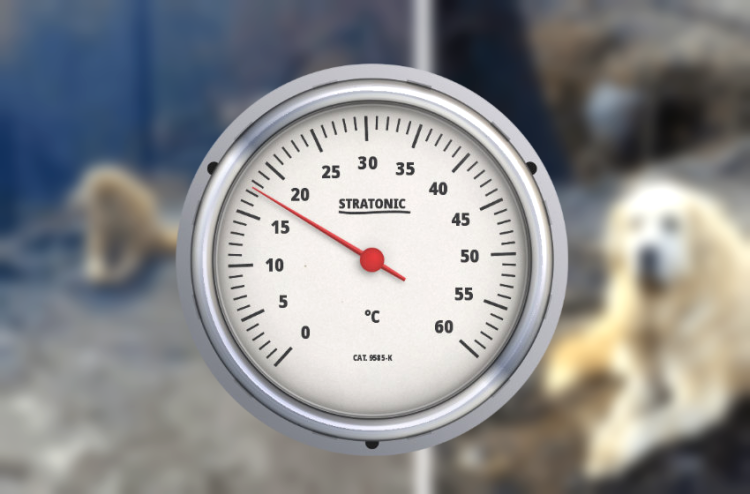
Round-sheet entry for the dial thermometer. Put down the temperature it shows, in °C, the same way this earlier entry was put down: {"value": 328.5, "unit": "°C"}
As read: {"value": 17.5, "unit": "°C"}
